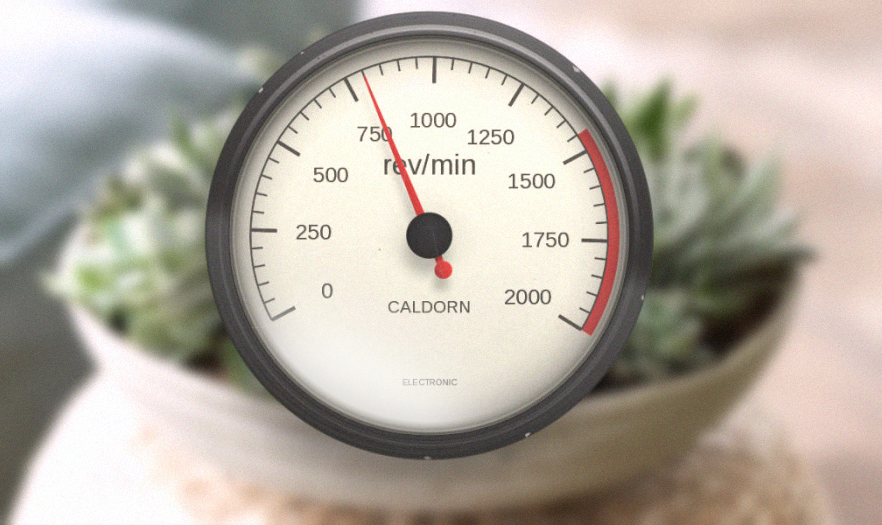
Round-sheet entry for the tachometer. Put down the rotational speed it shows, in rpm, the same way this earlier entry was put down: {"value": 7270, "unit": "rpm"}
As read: {"value": 800, "unit": "rpm"}
